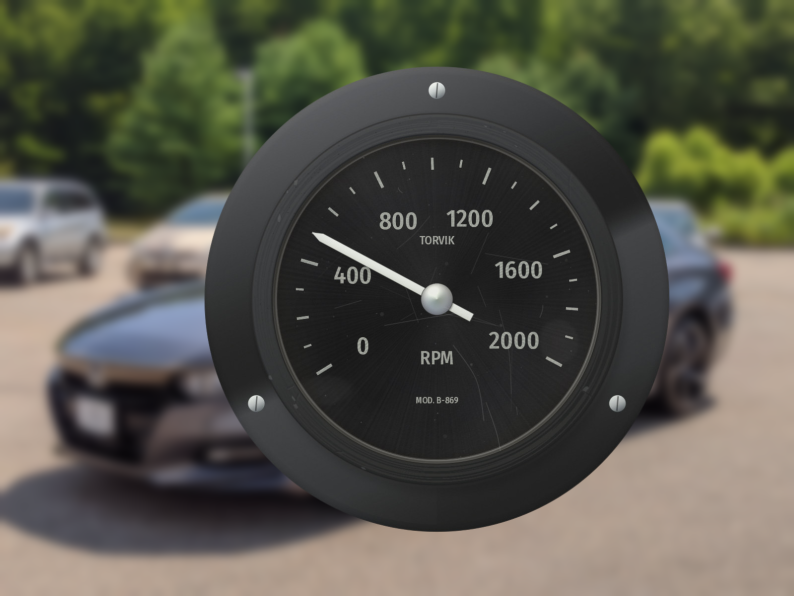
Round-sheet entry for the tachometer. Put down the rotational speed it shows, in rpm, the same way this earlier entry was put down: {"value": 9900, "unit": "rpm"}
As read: {"value": 500, "unit": "rpm"}
